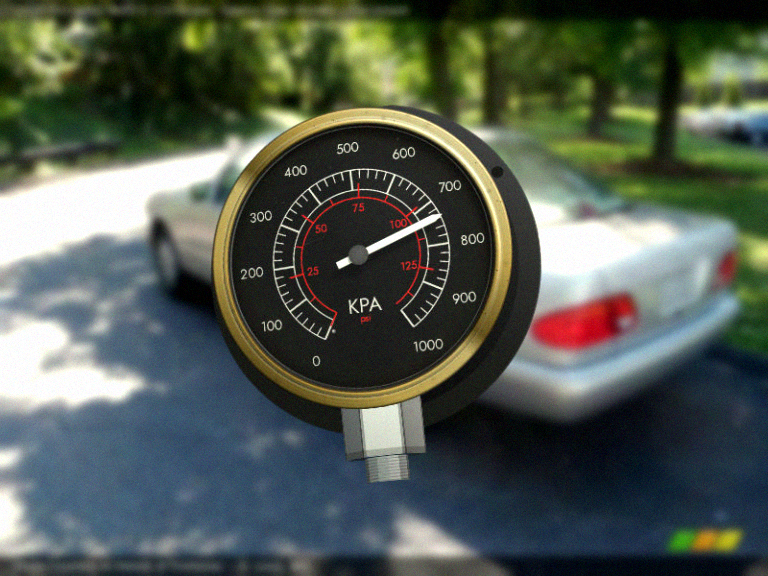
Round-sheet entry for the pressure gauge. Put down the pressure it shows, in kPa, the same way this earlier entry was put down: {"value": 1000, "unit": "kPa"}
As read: {"value": 740, "unit": "kPa"}
